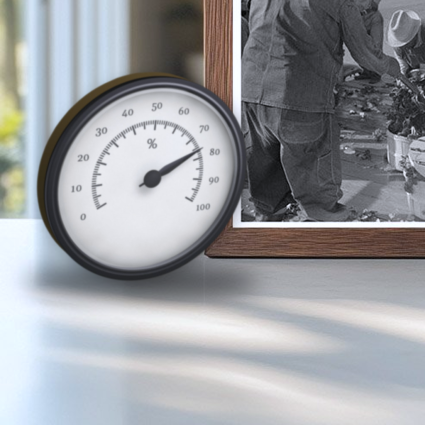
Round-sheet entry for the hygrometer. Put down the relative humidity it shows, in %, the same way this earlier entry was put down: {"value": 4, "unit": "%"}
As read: {"value": 75, "unit": "%"}
